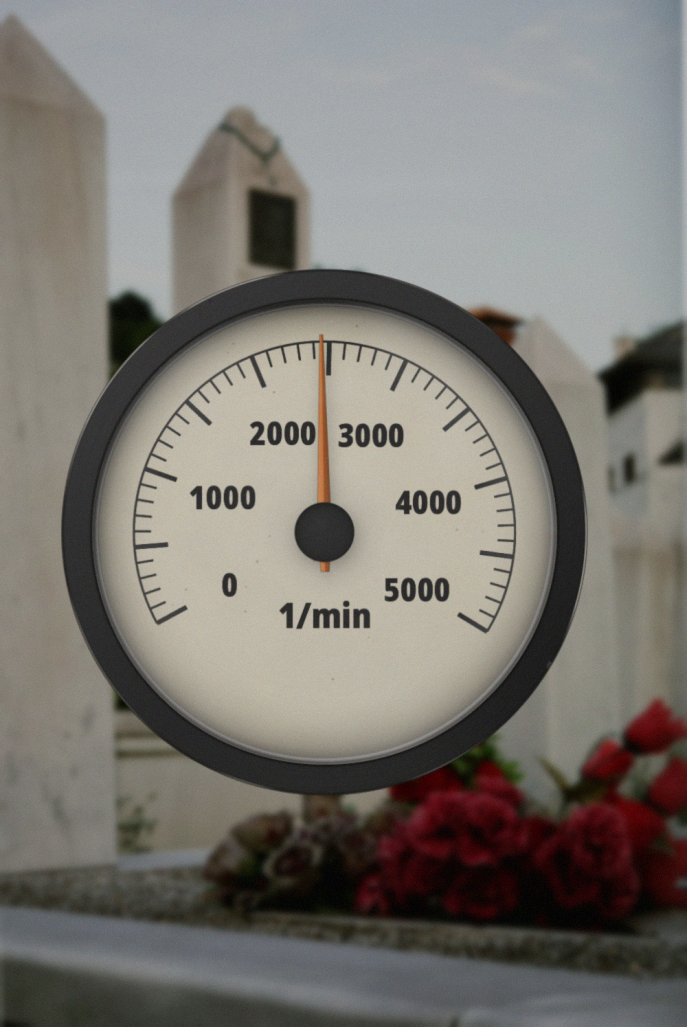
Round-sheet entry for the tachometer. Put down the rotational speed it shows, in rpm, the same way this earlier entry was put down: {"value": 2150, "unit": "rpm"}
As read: {"value": 2450, "unit": "rpm"}
